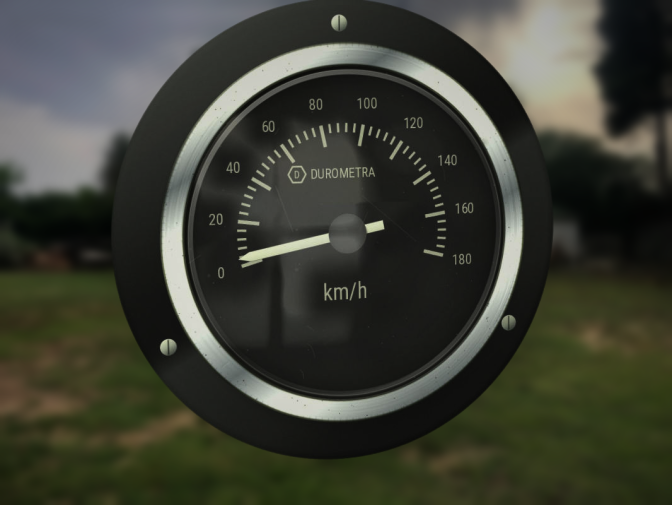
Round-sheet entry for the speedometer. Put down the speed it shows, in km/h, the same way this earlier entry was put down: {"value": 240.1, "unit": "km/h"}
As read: {"value": 4, "unit": "km/h"}
